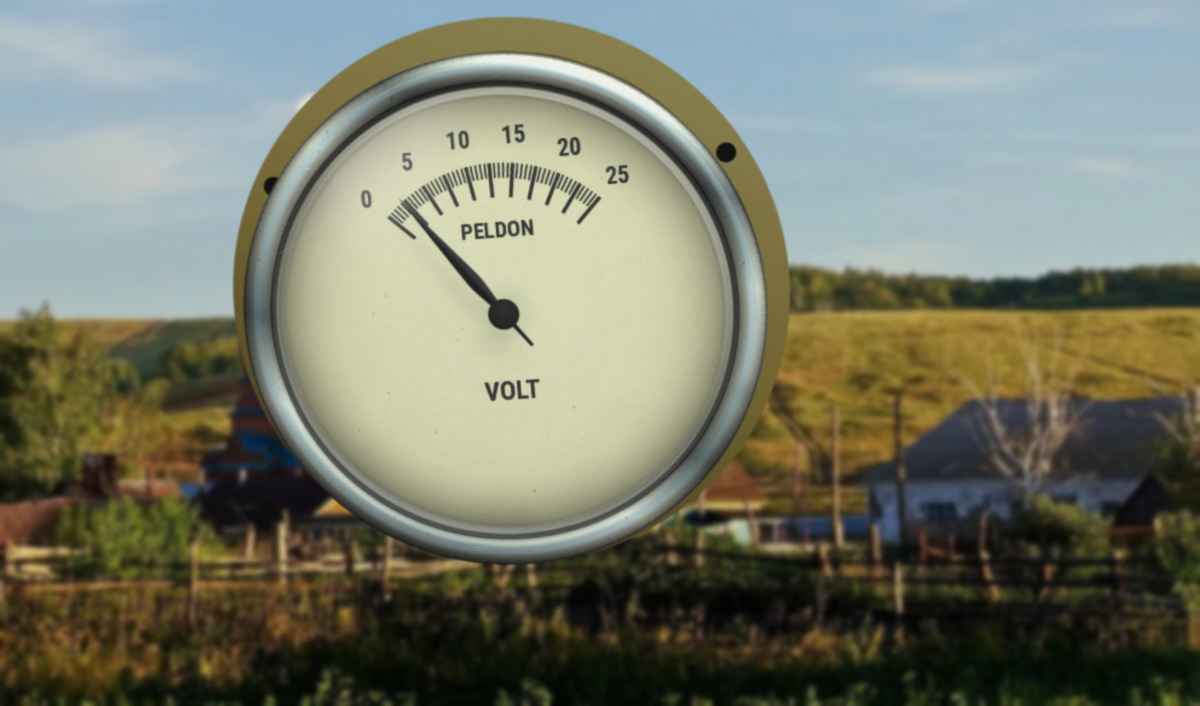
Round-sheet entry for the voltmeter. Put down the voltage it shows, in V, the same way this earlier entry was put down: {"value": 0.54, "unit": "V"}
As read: {"value": 2.5, "unit": "V"}
